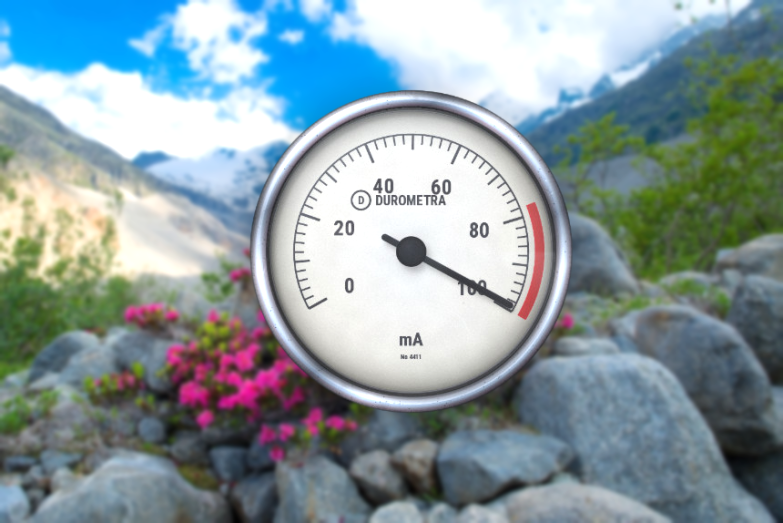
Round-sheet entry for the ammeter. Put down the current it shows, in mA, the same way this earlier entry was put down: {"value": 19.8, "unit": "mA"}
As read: {"value": 99, "unit": "mA"}
